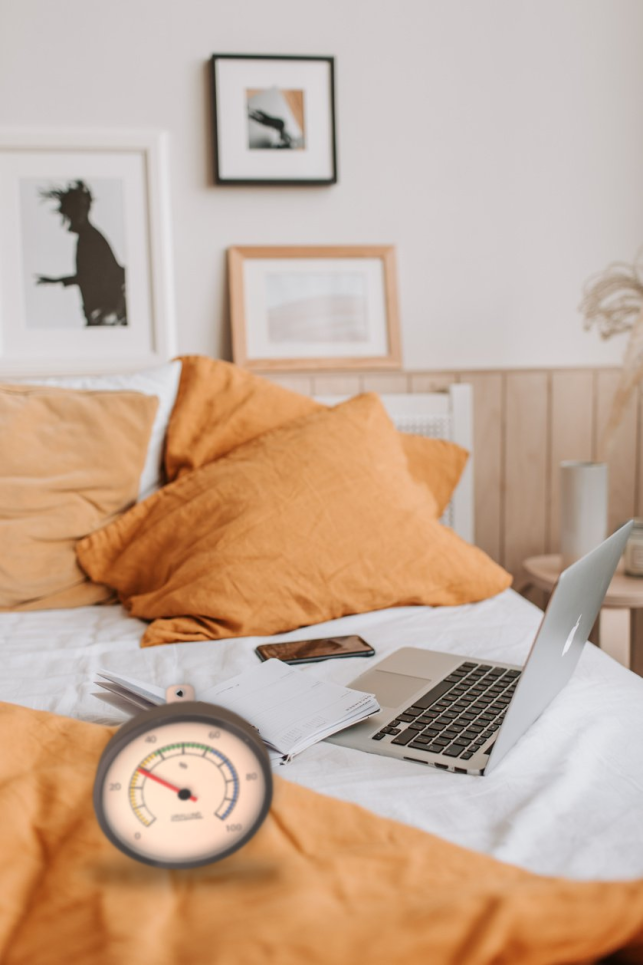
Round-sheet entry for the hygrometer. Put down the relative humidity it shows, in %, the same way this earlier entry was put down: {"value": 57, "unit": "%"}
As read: {"value": 30, "unit": "%"}
